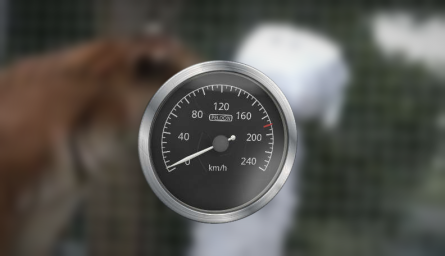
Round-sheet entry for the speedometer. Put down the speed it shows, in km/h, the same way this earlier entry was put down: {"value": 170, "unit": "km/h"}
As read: {"value": 5, "unit": "km/h"}
